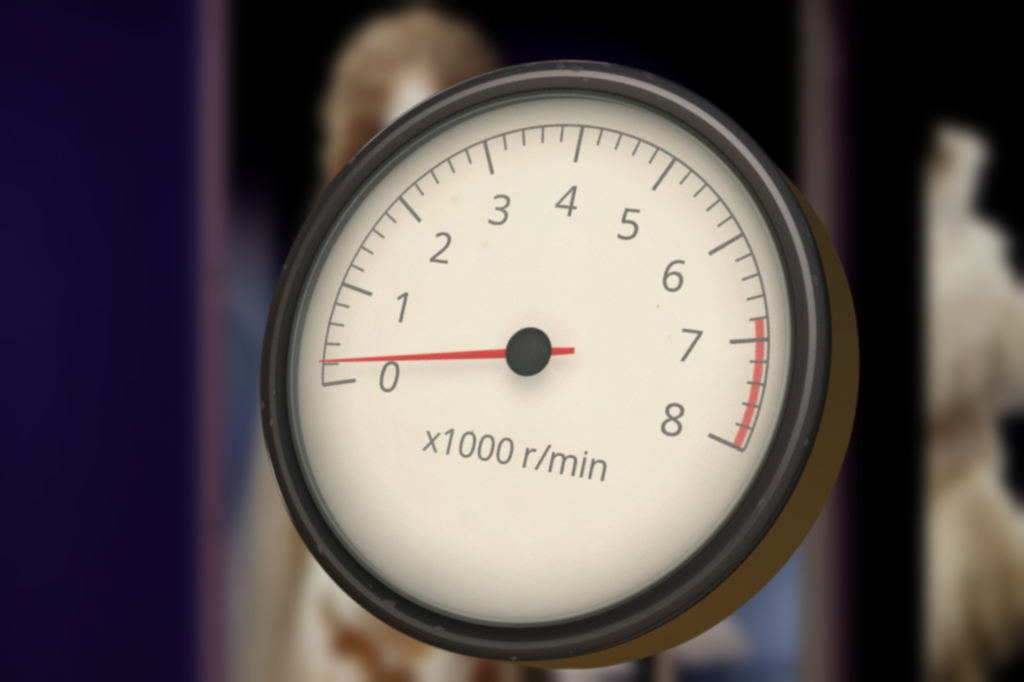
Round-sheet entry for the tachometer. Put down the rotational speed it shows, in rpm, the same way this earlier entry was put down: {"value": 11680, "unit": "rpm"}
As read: {"value": 200, "unit": "rpm"}
